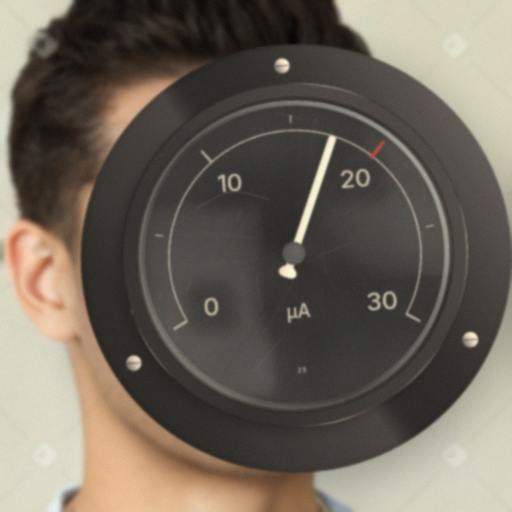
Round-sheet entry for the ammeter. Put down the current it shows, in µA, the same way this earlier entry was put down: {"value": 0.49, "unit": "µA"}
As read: {"value": 17.5, "unit": "µA"}
